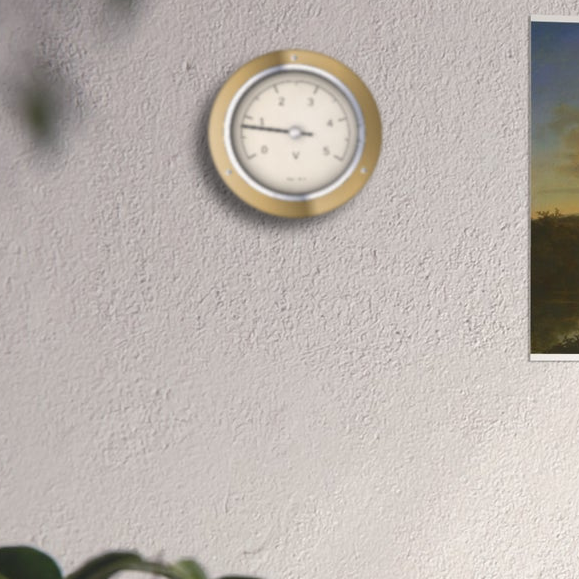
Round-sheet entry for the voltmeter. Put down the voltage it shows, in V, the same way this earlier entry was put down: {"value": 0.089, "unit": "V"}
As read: {"value": 0.75, "unit": "V"}
